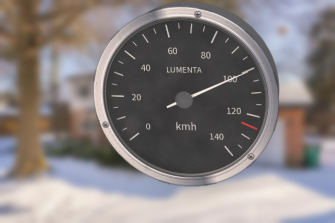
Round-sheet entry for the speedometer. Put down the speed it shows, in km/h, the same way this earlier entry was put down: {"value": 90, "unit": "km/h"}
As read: {"value": 100, "unit": "km/h"}
